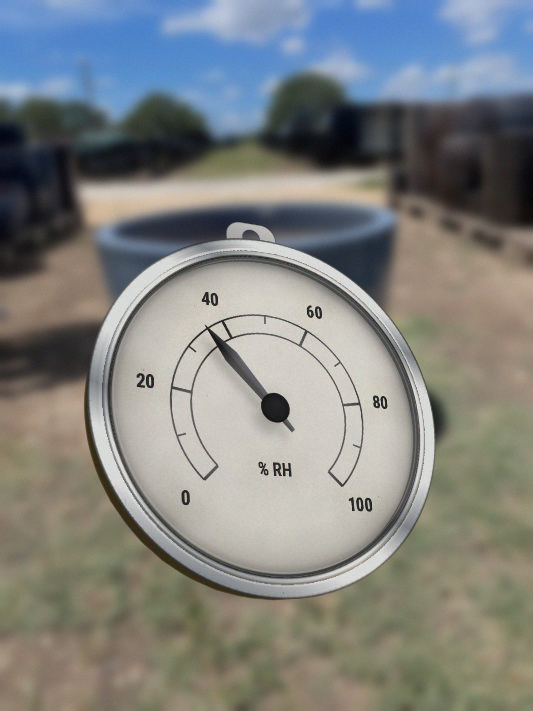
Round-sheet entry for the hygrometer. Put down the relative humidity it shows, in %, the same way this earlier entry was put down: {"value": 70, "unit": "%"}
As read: {"value": 35, "unit": "%"}
